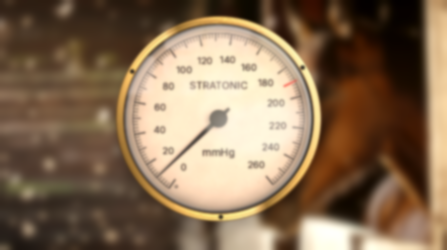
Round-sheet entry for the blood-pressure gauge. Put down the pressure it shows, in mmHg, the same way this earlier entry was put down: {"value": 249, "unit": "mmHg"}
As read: {"value": 10, "unit": "mmHg"}
